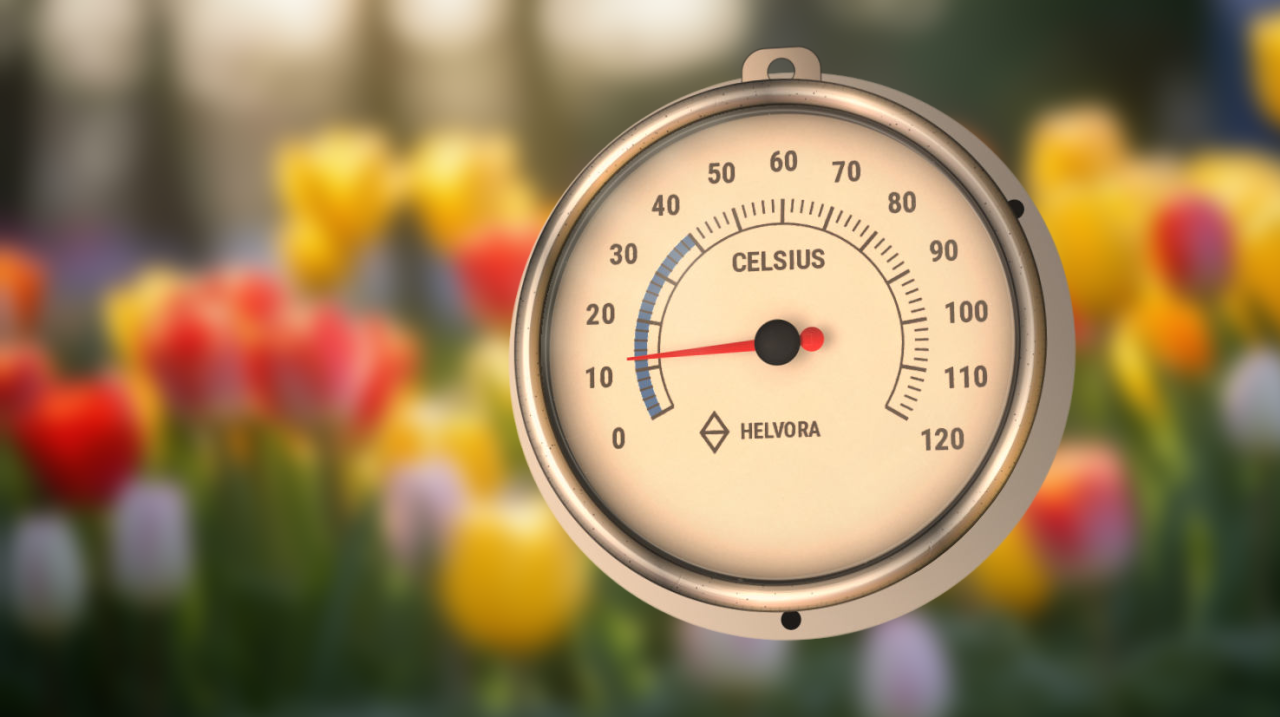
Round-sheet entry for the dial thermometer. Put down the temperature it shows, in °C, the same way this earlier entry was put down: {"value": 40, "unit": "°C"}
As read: {"value": 12, "unit": "°C"}
